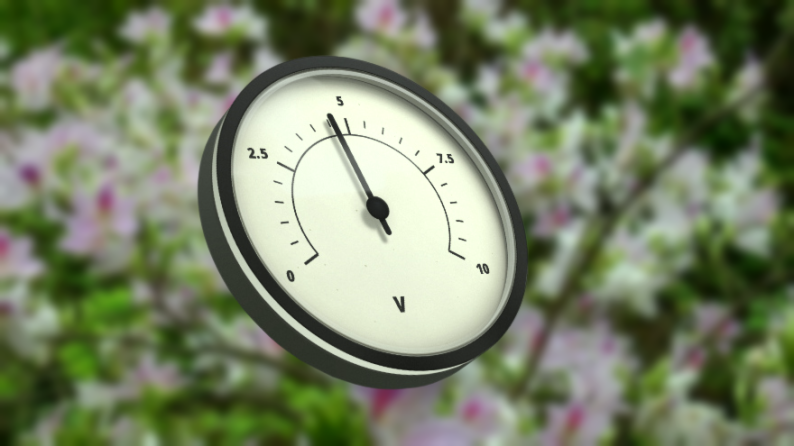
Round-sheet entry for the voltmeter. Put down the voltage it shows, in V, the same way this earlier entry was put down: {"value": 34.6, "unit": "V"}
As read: {"value": 4.5, "unit": "V"}
